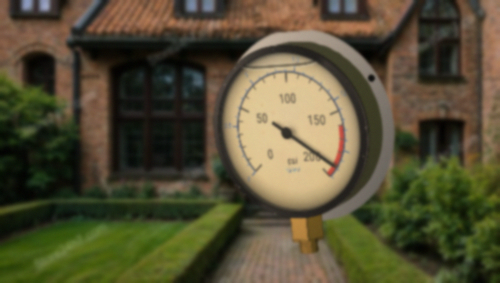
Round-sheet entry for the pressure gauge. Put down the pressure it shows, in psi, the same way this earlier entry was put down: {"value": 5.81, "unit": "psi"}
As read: {"value": 190, "unit": "psi"}
